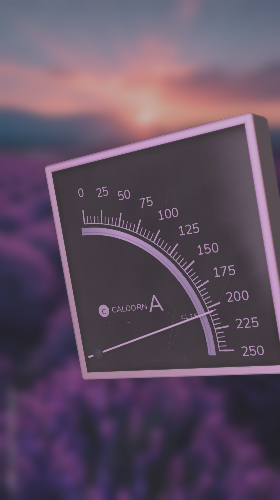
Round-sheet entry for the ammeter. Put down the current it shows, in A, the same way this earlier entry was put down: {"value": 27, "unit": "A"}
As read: {"value": 205, "unit": "A"}
